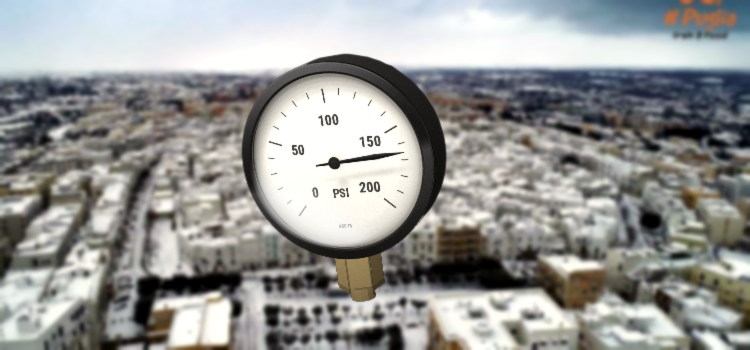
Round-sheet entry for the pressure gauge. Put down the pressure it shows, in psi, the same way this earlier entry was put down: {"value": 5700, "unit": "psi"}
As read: {"value": 165, "unit": "psi"}
